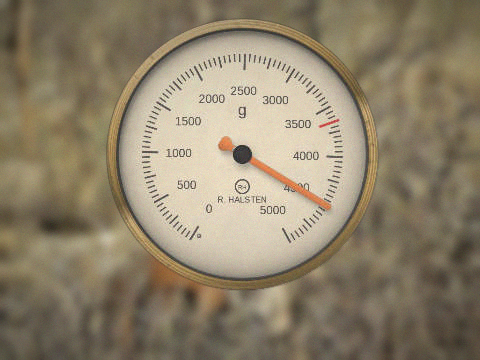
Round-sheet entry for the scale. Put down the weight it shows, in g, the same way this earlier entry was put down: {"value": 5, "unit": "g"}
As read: {"value": 4500, "unit": "g"}
